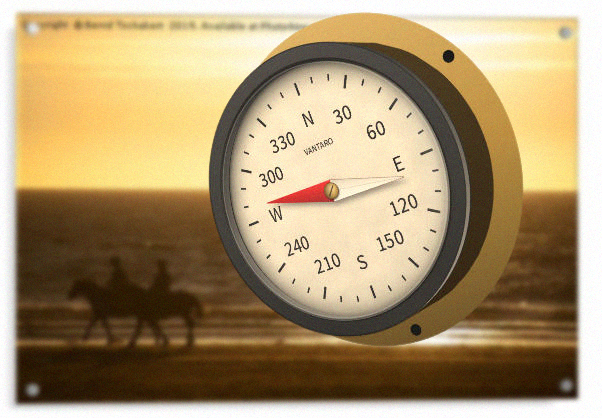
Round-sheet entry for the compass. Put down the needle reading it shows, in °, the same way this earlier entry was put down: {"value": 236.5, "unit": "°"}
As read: {"value": 280, "unit": "°"}
